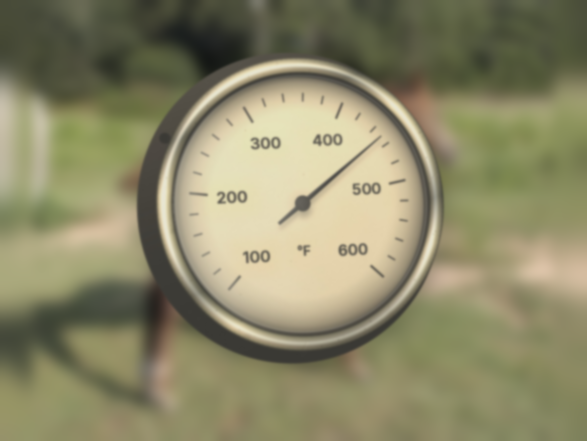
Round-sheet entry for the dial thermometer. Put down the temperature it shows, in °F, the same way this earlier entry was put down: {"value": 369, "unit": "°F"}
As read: {"value": 450, "unit": "°F"}
